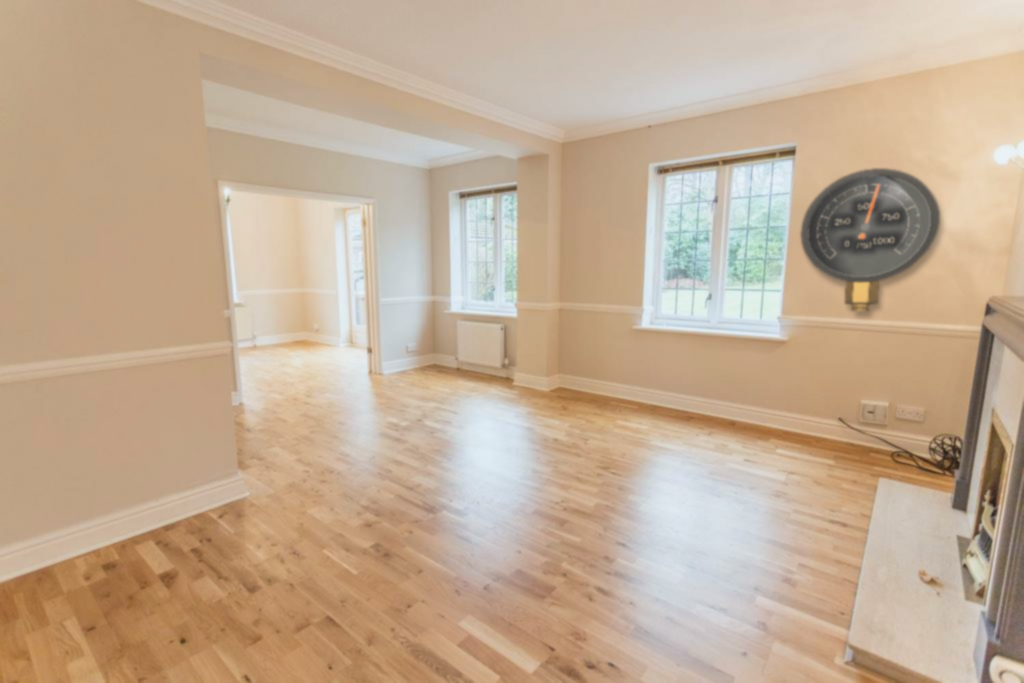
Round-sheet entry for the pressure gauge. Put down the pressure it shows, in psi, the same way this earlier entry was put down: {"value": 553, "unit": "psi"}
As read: {"value": 550, "unit": "psi"}
